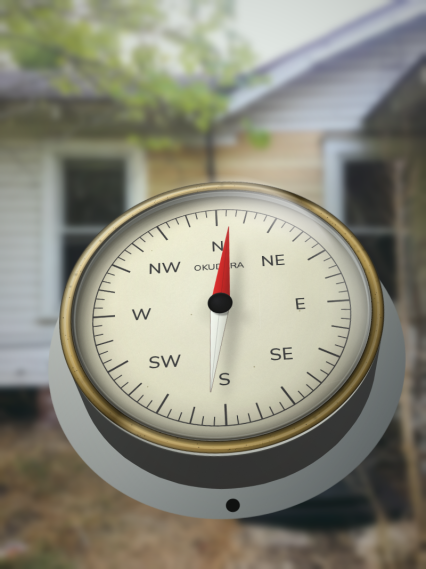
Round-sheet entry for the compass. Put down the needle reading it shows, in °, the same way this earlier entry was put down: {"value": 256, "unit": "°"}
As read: {"value": 7.5, "unit": "°"}
